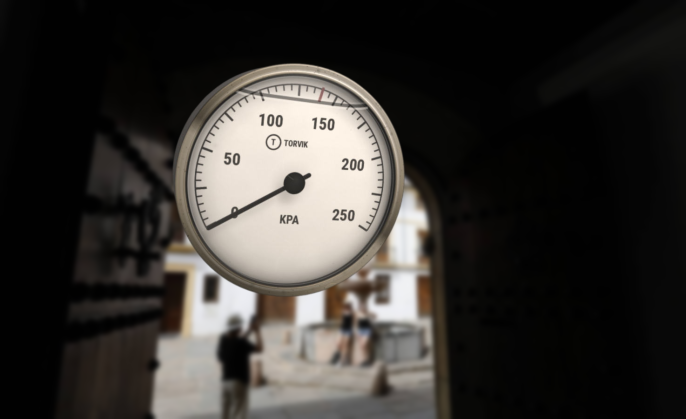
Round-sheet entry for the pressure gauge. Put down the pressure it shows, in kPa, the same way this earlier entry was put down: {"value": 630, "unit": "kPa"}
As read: {"value": 0, "unit": "kPa"}
